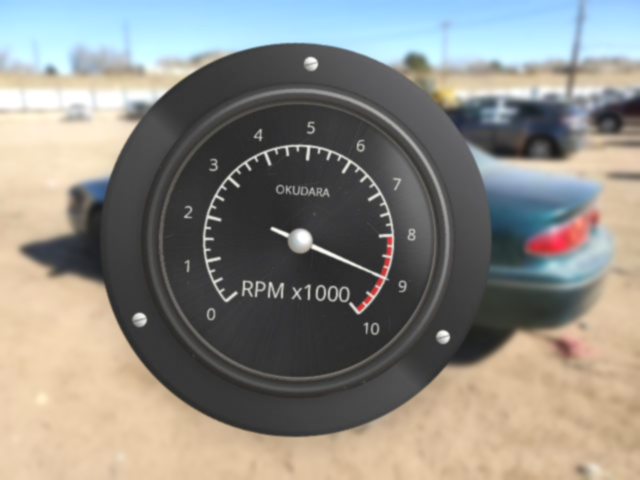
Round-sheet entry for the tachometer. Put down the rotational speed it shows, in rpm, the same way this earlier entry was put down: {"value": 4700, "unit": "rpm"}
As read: {"value": 9000, "unit": "rpm"}
